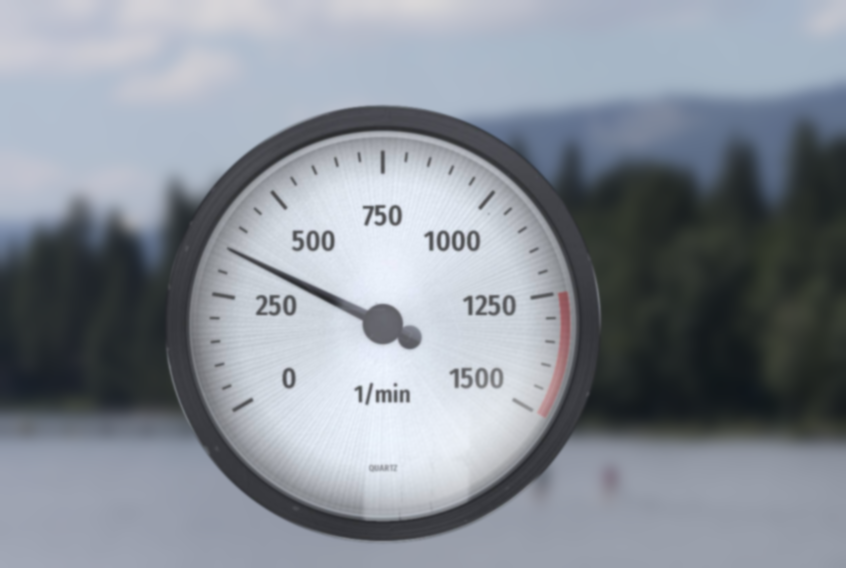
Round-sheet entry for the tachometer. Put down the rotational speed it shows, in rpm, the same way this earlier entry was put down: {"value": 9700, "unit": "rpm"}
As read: {"value": 350, "unit": "rpm"}
